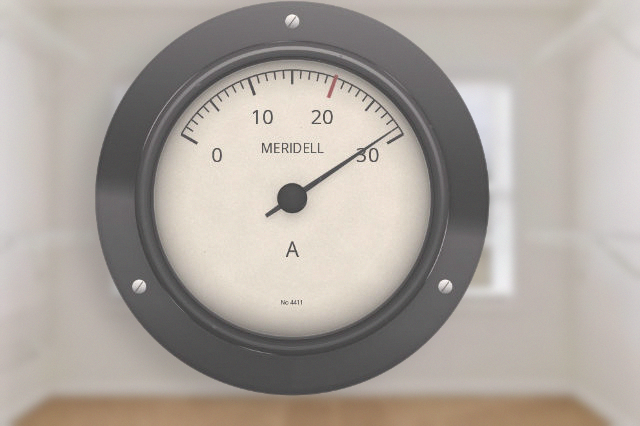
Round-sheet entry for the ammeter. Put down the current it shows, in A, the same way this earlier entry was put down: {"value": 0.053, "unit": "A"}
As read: {"value": 29, "unit": "A"}
